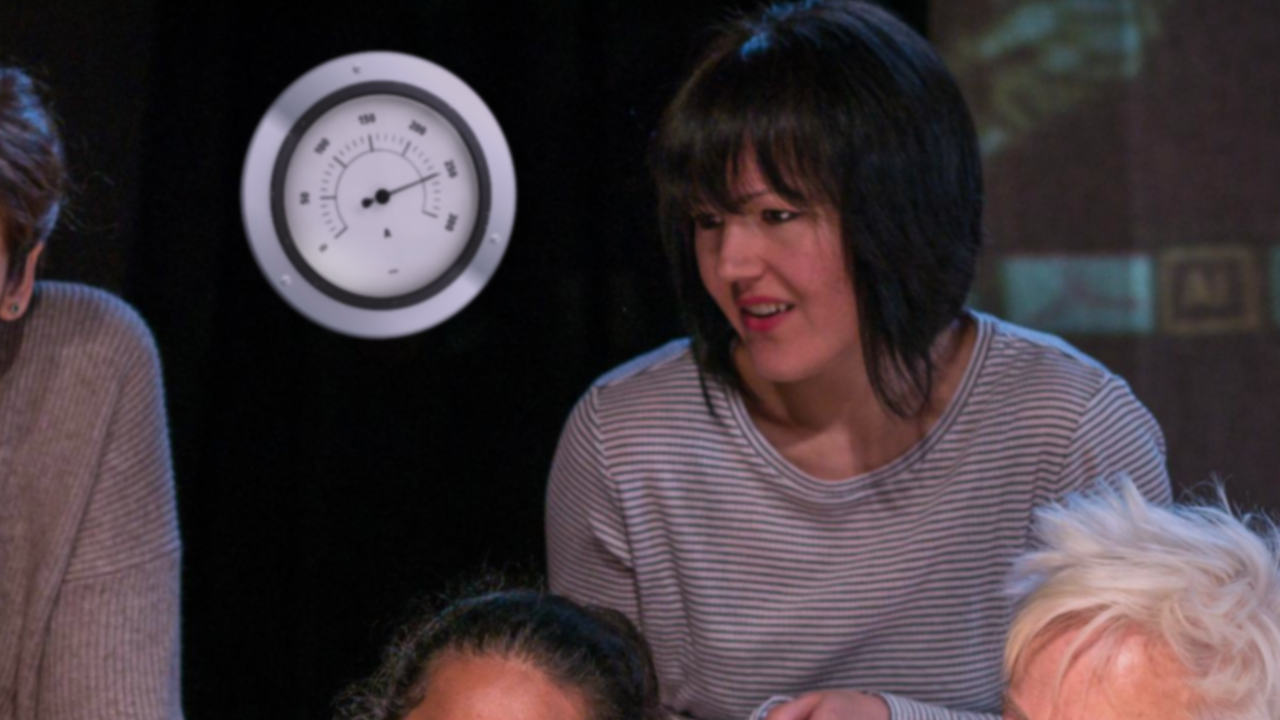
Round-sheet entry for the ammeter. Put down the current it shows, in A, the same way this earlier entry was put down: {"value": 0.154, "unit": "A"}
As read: {"value": 250, "unit": "A"}
